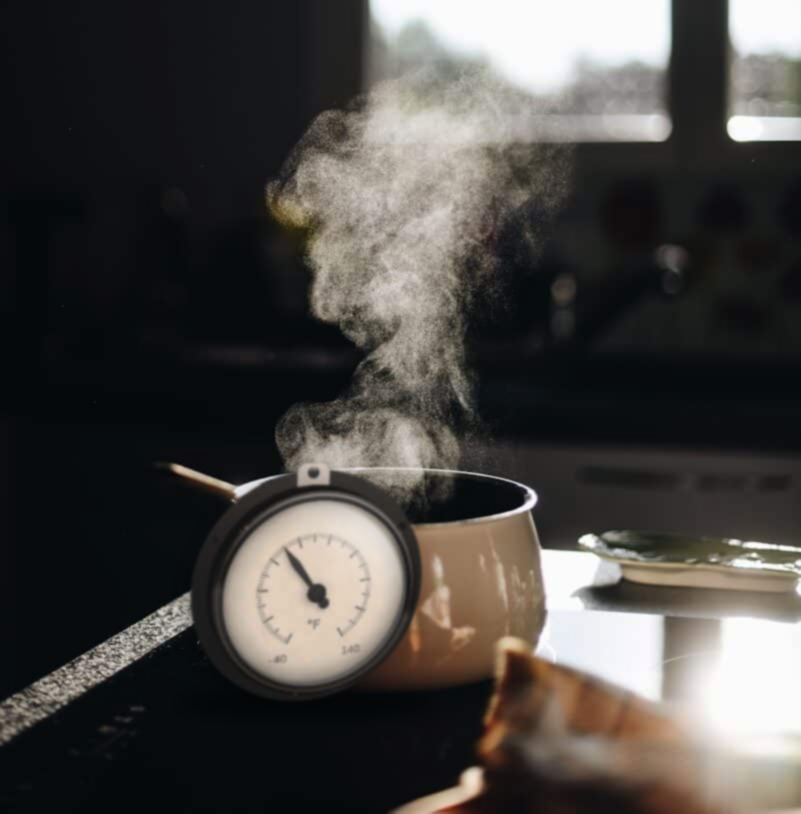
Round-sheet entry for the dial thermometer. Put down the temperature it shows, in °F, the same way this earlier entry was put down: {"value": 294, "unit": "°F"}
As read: {"value": 30, "unit": "°F"}
